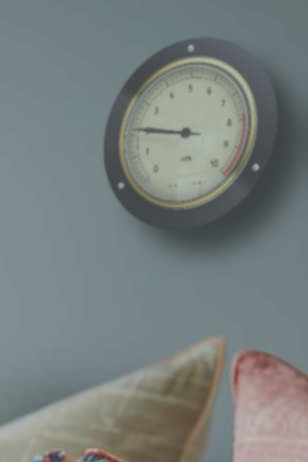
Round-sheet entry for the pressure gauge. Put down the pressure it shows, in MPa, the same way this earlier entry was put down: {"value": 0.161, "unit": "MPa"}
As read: {"value": 2, "unit": "MPa"}
